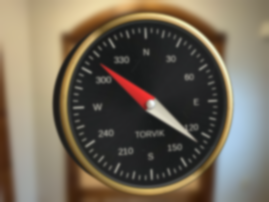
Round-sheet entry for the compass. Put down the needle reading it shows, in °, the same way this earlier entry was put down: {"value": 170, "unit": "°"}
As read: {"value": 310, "unit": "°"}
